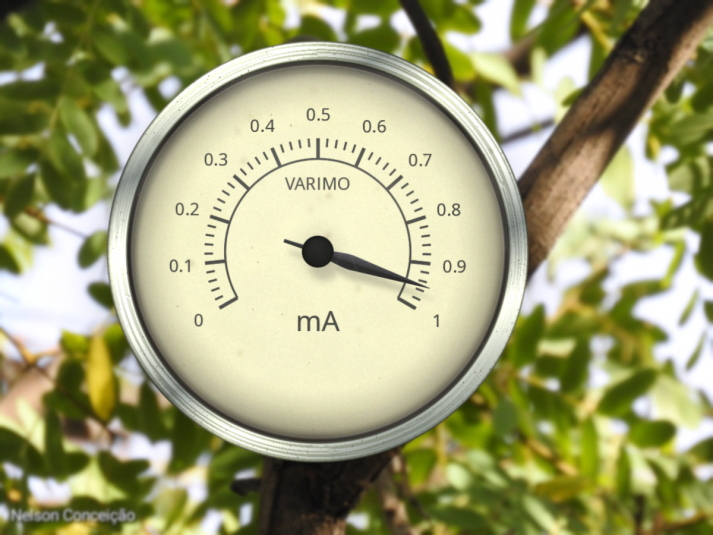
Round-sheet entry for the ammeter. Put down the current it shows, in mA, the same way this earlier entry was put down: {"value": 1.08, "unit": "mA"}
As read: {"value": 0.95, "unit": "mA"}
